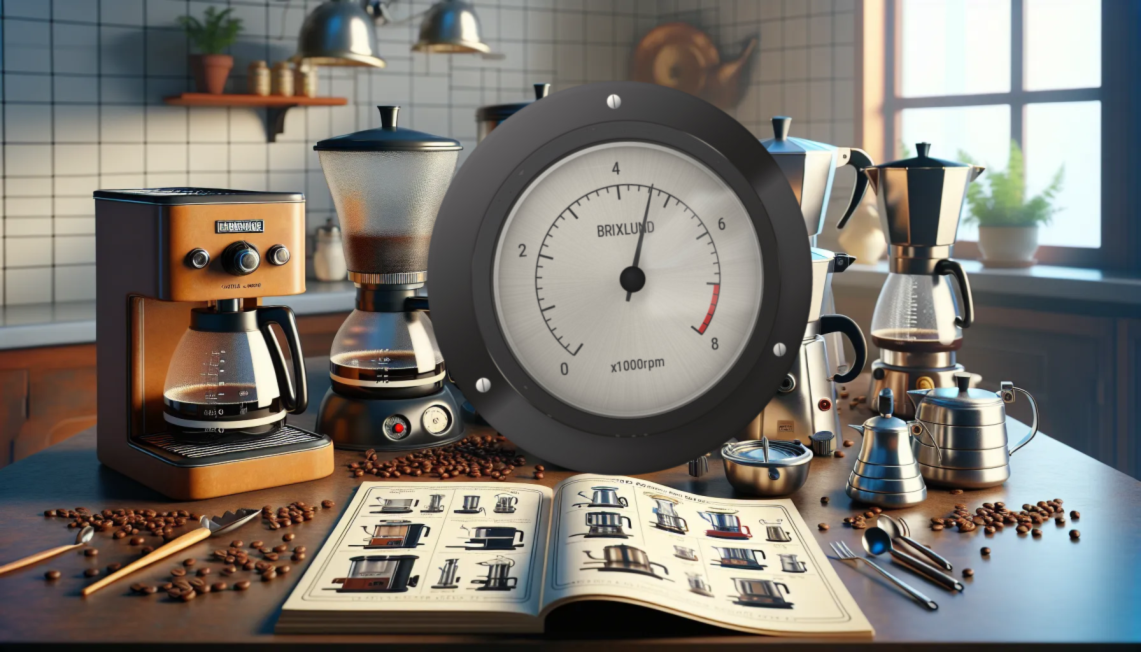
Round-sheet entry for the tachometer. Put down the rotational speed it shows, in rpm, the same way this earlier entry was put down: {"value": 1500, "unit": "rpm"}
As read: {"value": 4600, "unit": "rpm"}
